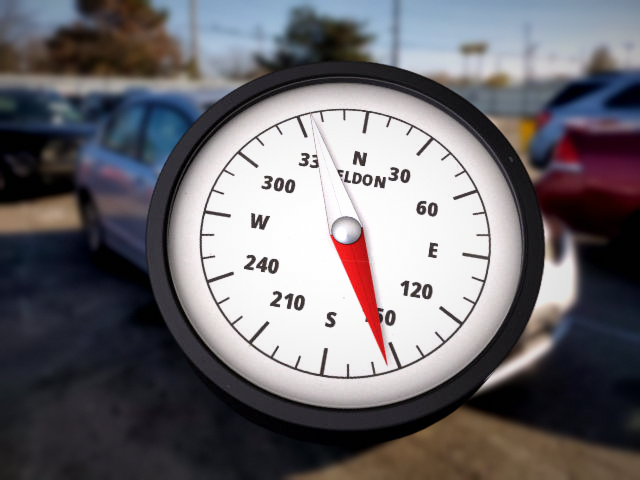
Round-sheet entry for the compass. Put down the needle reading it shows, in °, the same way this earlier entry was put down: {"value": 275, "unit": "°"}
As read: {"value": 155, "unit": "°"}
